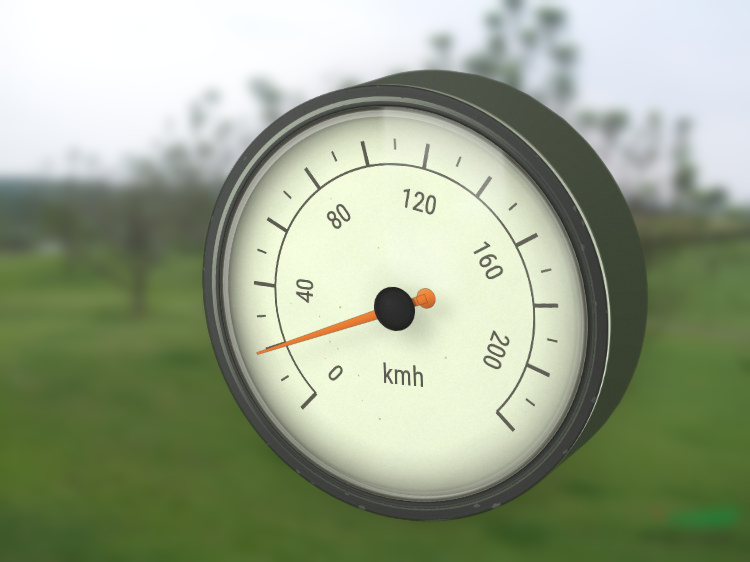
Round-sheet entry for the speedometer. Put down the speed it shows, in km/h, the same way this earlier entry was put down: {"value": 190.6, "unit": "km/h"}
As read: {"value": 20, "unit": "km/h"}
